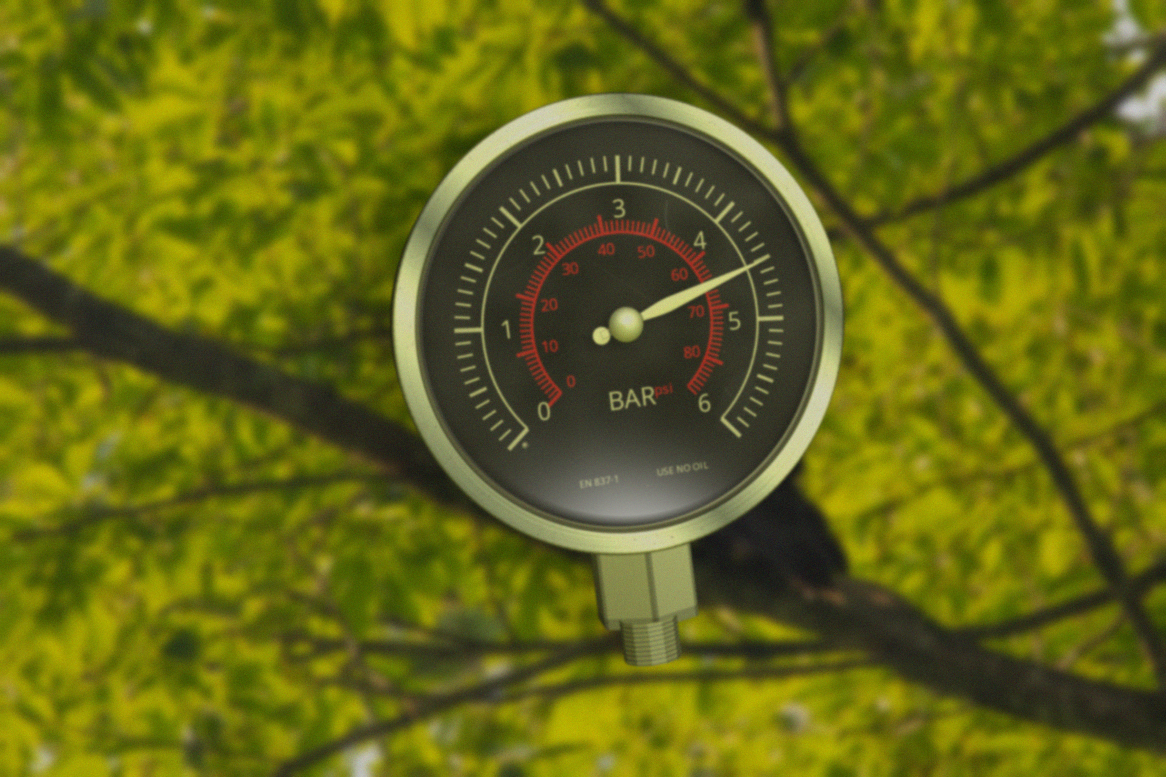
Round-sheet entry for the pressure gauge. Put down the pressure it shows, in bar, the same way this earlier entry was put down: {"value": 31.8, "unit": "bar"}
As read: {"value": 4.5, "unit": "bar"}
